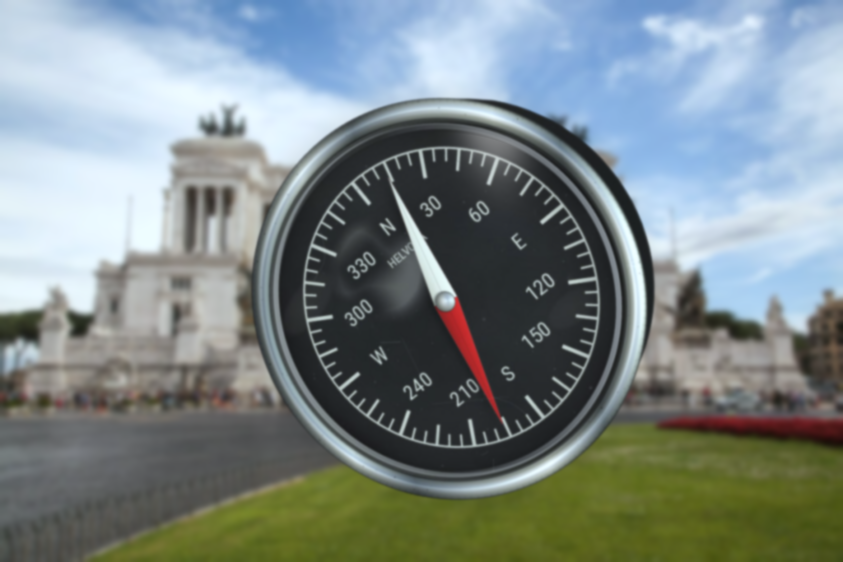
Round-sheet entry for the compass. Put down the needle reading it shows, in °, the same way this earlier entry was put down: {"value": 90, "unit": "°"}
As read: {"value": 195, "unit": "°"}
